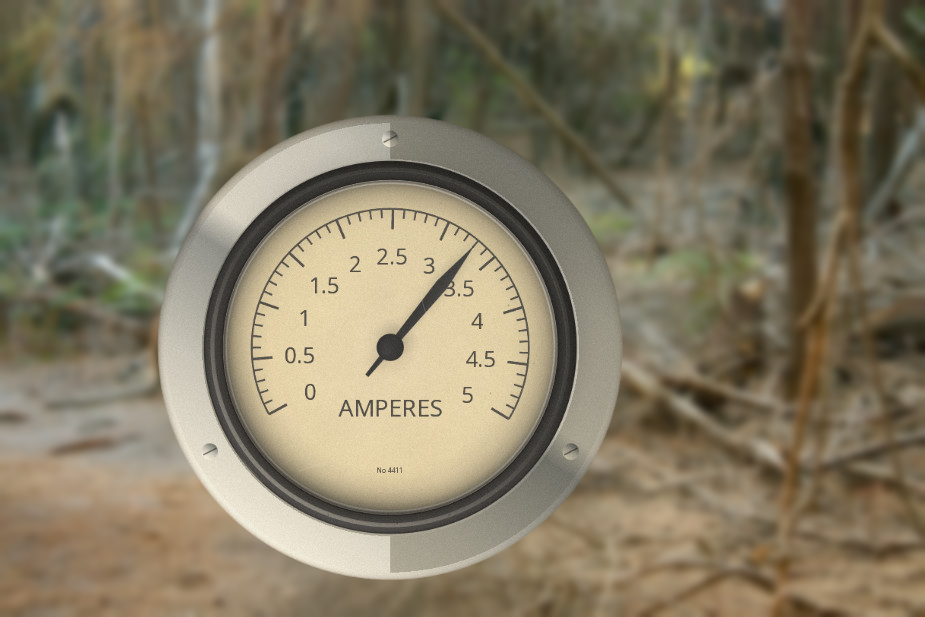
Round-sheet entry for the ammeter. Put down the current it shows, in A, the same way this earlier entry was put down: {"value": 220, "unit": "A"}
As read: {"value": 3.3, "unit": "A"}
